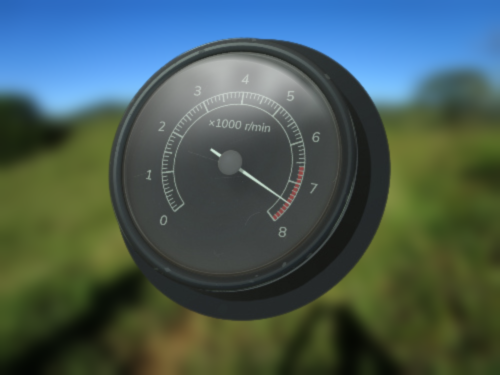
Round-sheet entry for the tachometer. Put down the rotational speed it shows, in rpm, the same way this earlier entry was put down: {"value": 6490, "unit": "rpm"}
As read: {"value": 7500, "unit": "rpm"}
